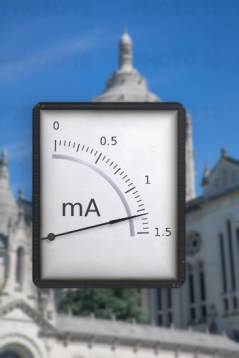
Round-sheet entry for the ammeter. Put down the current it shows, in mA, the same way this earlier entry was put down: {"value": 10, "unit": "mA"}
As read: {"value": 1.3, "unit": "mA"}
